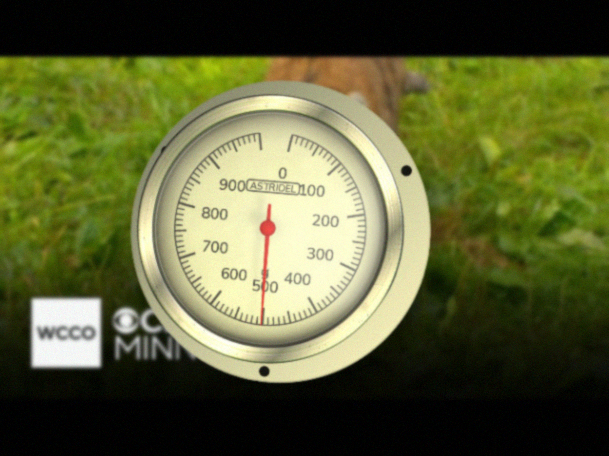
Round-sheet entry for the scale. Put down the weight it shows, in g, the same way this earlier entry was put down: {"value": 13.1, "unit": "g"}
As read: {"value": 500, "unit": "g"}
